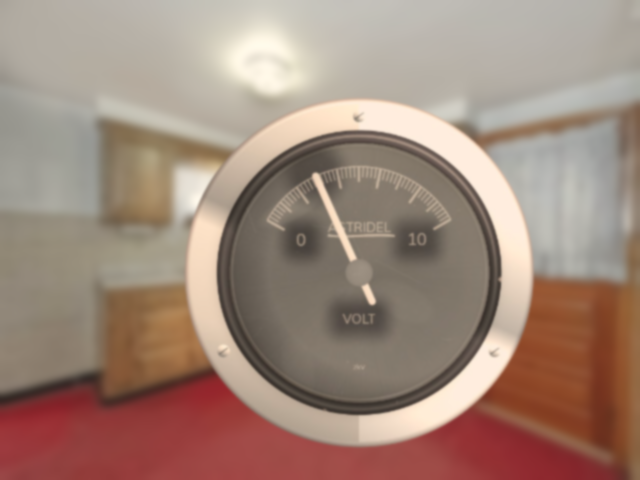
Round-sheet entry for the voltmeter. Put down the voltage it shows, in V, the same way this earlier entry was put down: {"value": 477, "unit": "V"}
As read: {"value": 3, "unit": "V"}
